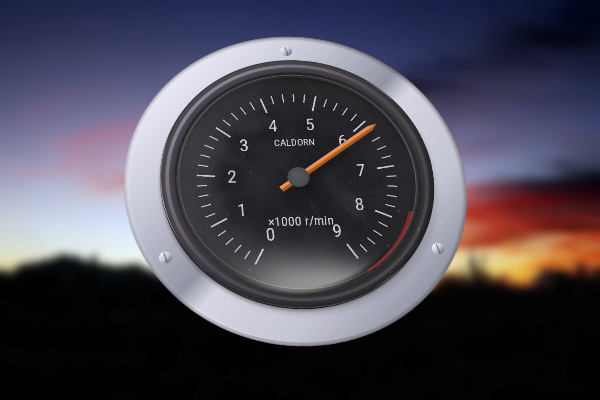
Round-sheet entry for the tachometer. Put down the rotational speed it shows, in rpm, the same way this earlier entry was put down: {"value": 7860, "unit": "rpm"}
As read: {"value": 6200, "unit": "rpm"}
